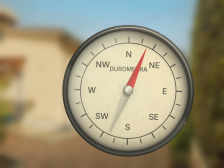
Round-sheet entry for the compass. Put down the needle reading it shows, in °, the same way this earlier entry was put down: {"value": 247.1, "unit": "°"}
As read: {"value": 22.5, "unit": "°"}
